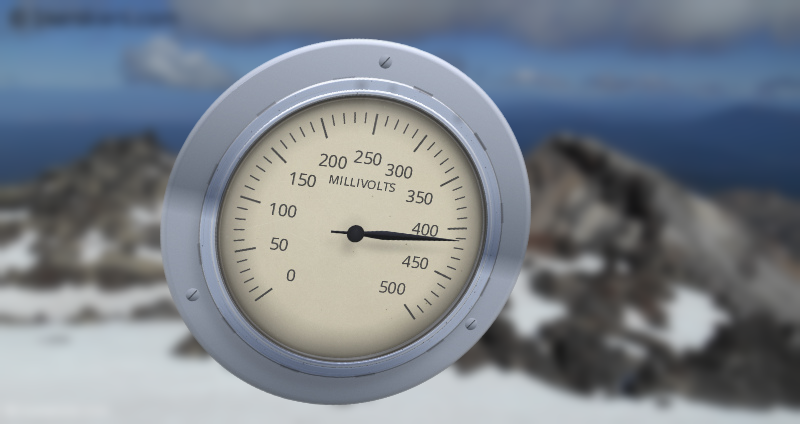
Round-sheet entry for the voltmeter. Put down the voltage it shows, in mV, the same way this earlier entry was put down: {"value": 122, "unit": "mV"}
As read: {"value": 410, "unit": "mV"}
